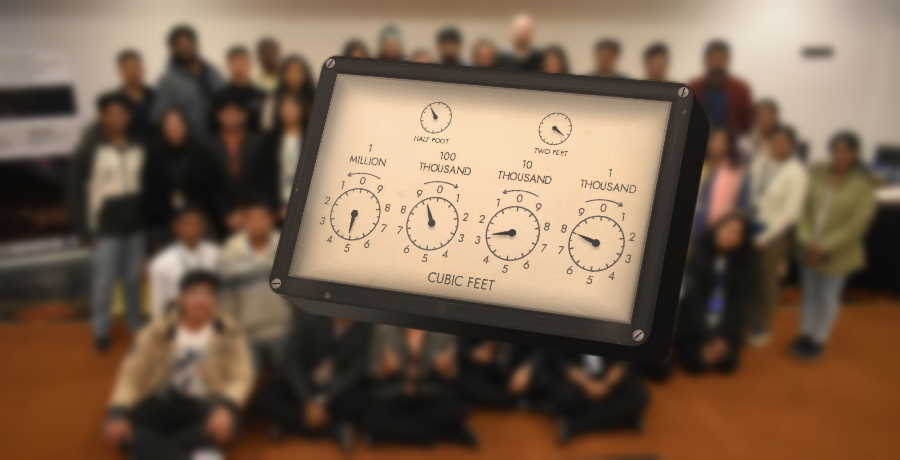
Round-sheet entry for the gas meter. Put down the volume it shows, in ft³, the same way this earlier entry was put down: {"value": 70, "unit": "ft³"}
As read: {"value": 492800, "unit": "ft³"}
